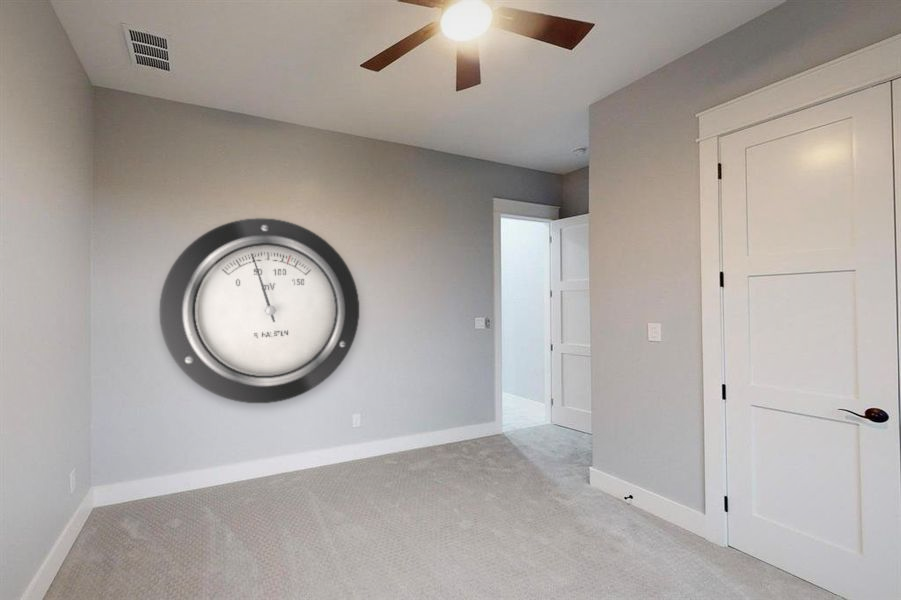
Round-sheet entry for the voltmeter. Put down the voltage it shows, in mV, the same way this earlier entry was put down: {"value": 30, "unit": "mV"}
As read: {"value": 50, "unit": "mV"}
